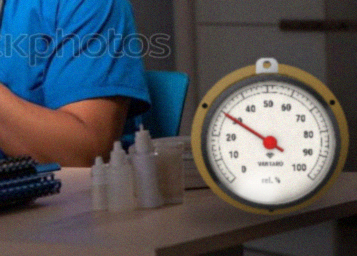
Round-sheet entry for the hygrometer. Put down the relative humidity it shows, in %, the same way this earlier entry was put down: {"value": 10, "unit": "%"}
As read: {"value": 30, "unit": "%"}
